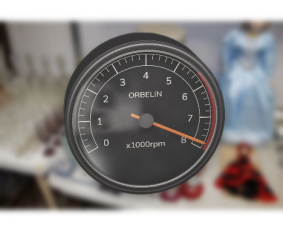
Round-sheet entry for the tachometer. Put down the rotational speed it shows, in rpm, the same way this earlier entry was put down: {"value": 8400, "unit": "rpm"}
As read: {"value": 7800, "unit": "rpm"}
